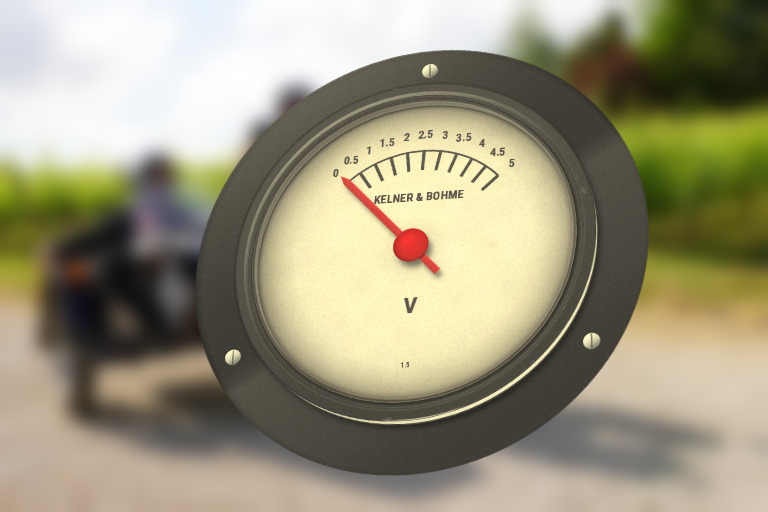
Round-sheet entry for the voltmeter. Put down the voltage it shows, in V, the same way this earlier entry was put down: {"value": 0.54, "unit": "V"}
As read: {"value": 0, "unit": "V"}
